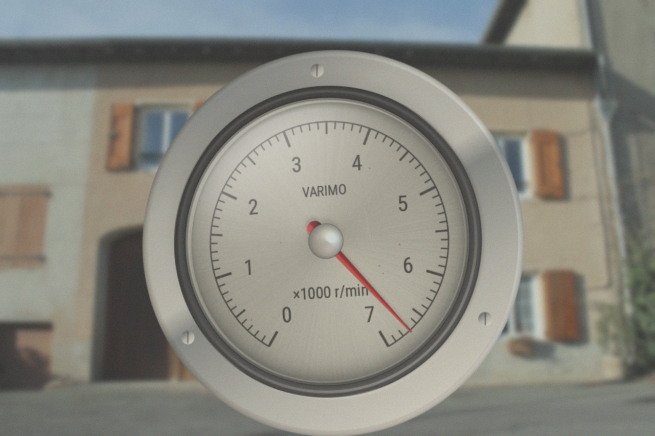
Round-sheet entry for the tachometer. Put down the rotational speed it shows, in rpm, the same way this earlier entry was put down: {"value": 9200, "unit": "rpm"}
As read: {"value": 6700, "unit": "rpm"}
